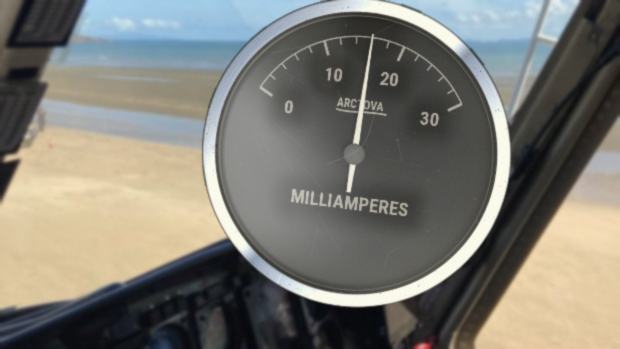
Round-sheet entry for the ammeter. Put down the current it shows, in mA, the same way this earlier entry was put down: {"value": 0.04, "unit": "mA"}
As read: {"value": 16, "unit": "mA"}
